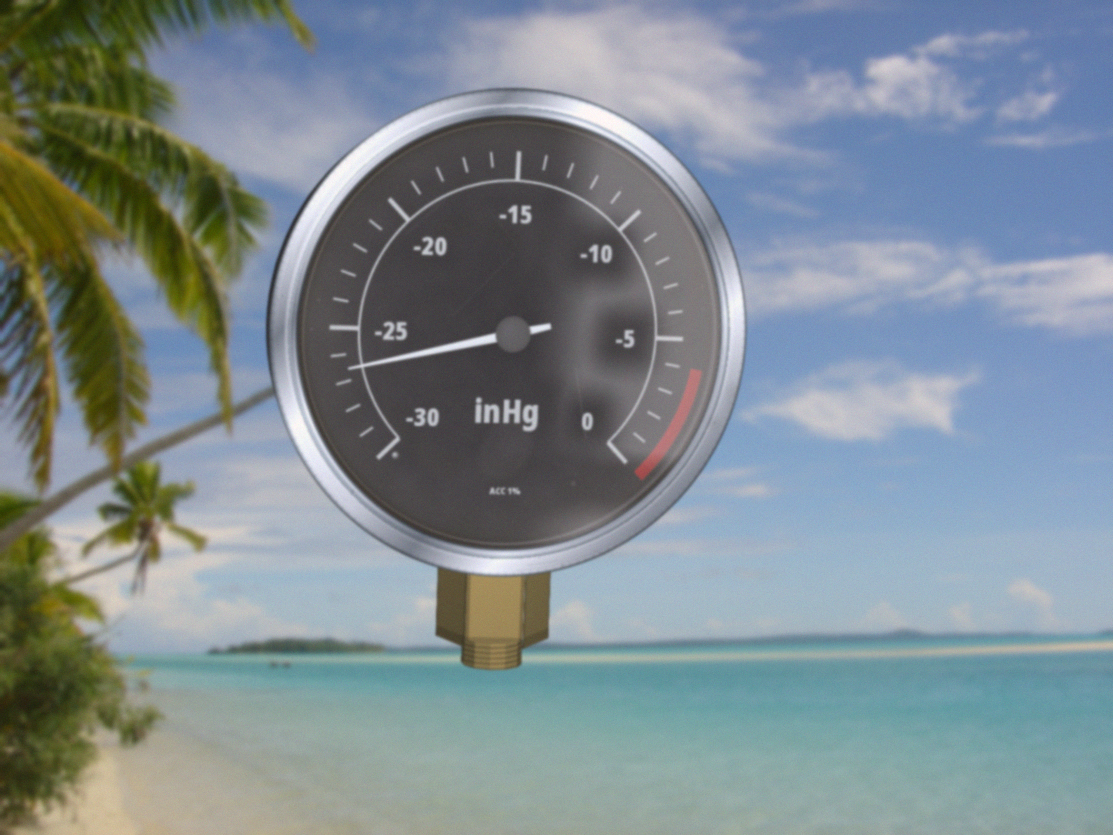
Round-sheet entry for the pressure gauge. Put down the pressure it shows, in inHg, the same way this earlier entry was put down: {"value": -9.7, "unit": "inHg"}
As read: {"value": -26.5, "unit": "inHg"}
